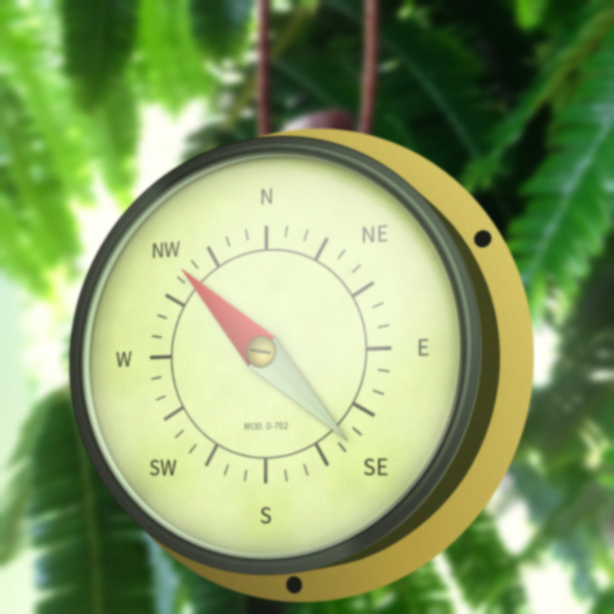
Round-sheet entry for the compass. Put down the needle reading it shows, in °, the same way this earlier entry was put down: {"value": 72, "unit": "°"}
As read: {"value": 315, "unit": "°"}
